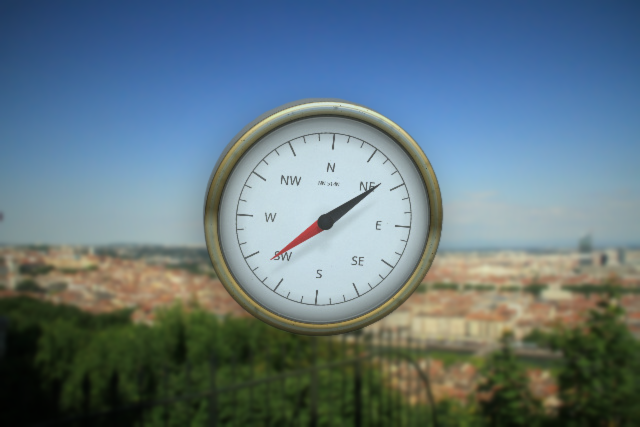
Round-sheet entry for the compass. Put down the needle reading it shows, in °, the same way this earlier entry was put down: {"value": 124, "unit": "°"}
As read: {"value": 230, "unit": "°"}
